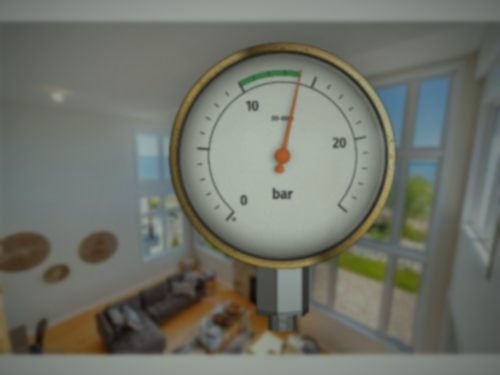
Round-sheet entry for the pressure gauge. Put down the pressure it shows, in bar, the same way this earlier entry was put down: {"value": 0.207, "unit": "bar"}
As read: {"value": 14, "unit": "bar"}
